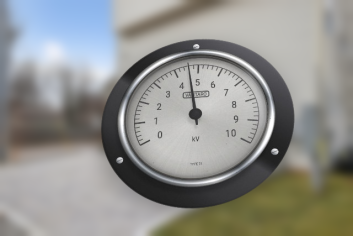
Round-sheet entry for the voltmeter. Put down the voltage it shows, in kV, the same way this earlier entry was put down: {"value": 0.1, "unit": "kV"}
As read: {"value": 4.6, "unit": "kV"}
